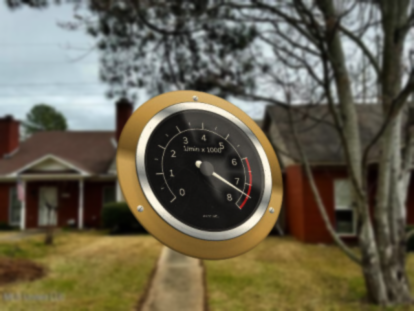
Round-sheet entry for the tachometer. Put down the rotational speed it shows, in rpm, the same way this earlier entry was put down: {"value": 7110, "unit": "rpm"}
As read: {"value": 7500, "unit": "rpm"}
